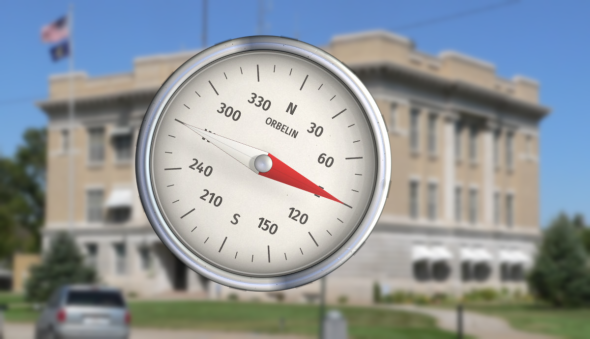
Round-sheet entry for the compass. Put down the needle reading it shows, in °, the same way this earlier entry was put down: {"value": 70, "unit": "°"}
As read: {"value": 90, "unit": "°"}
